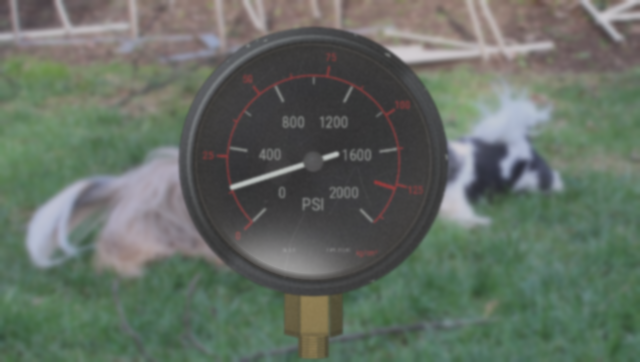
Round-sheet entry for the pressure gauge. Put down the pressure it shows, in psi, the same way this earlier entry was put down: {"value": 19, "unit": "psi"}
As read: {"value": 200, "unit": "psi"}
